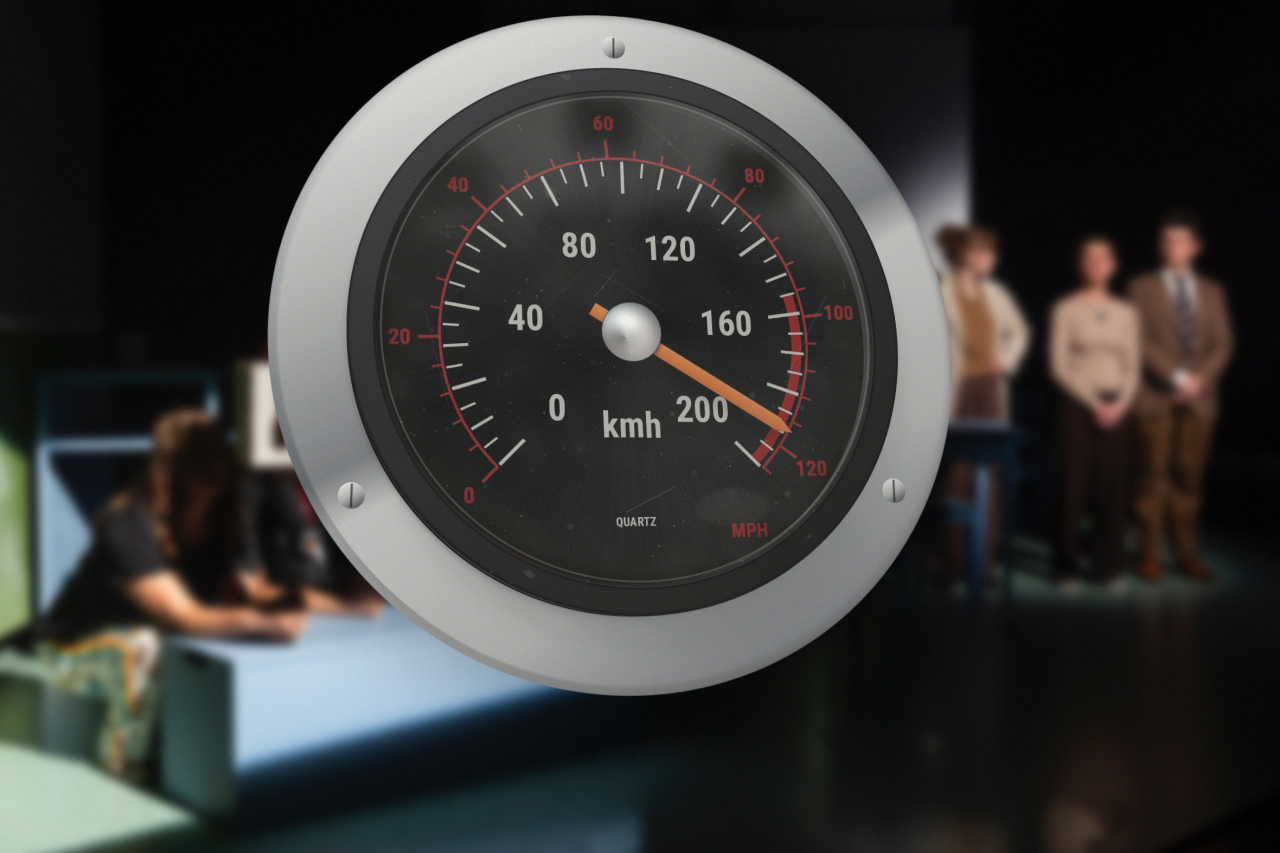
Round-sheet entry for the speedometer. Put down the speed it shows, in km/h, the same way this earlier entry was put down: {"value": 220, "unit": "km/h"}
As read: {"value": 190, "unit": "km/h"}
